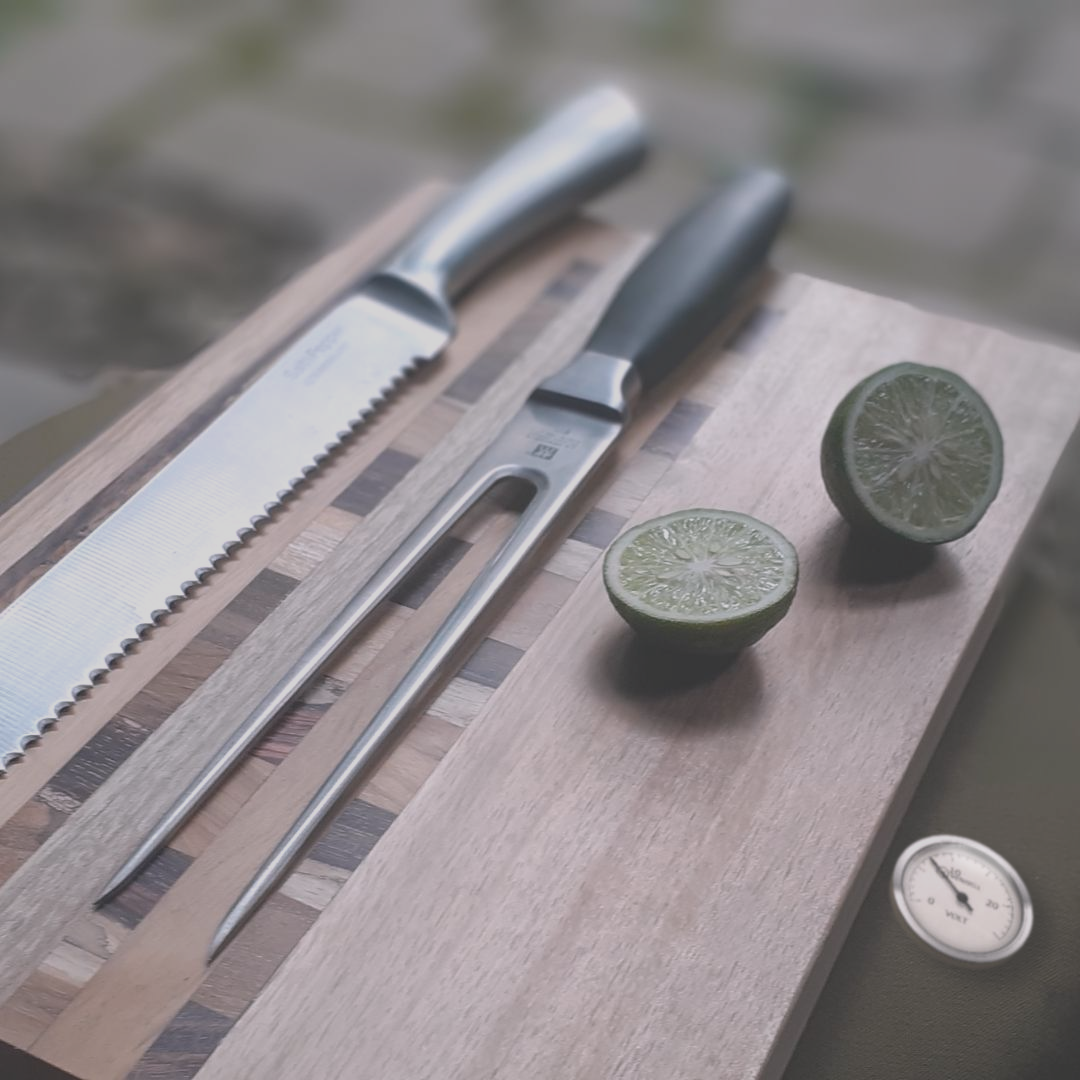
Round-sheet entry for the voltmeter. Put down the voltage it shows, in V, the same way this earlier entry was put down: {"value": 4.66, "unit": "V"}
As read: {"value": 7, "unit": "V"}
